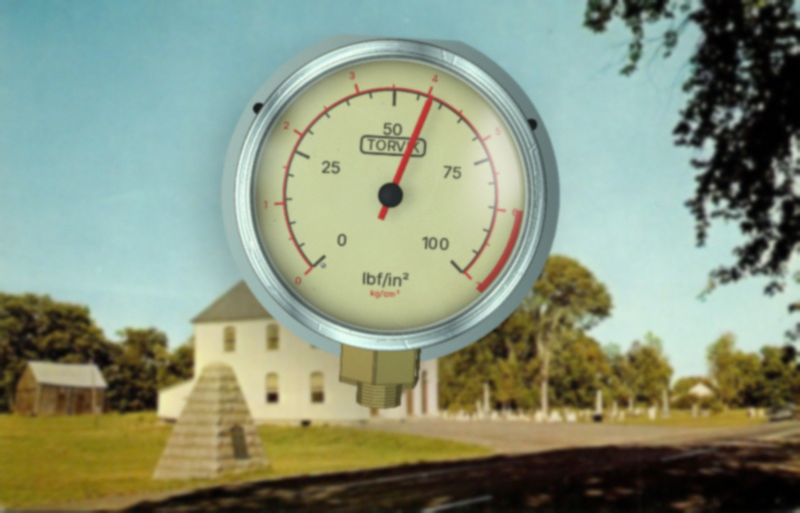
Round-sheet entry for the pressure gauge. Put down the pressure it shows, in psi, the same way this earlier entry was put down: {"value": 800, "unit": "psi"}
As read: {"value": 57.5, "unit": "psi"}
